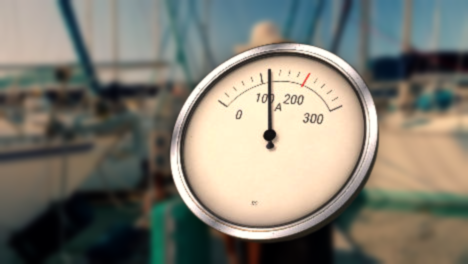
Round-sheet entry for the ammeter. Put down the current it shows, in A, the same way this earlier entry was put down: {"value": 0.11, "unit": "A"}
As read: {"value": 120, "unit": "A"}
